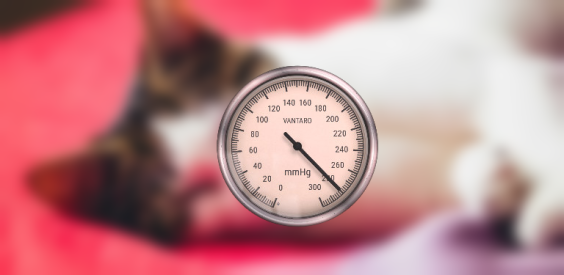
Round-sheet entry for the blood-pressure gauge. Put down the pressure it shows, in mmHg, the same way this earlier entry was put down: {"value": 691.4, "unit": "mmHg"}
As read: {"value": 280, "unit": "mmHg"}
